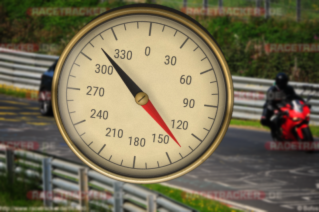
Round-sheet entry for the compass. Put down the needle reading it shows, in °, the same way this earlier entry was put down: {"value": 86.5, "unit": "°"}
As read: {"value": 135, "unit": "°"}
